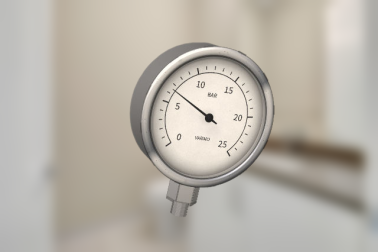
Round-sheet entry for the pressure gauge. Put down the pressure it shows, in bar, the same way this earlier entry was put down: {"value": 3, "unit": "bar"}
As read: {"value": 6.5, "unit": "bar"}
